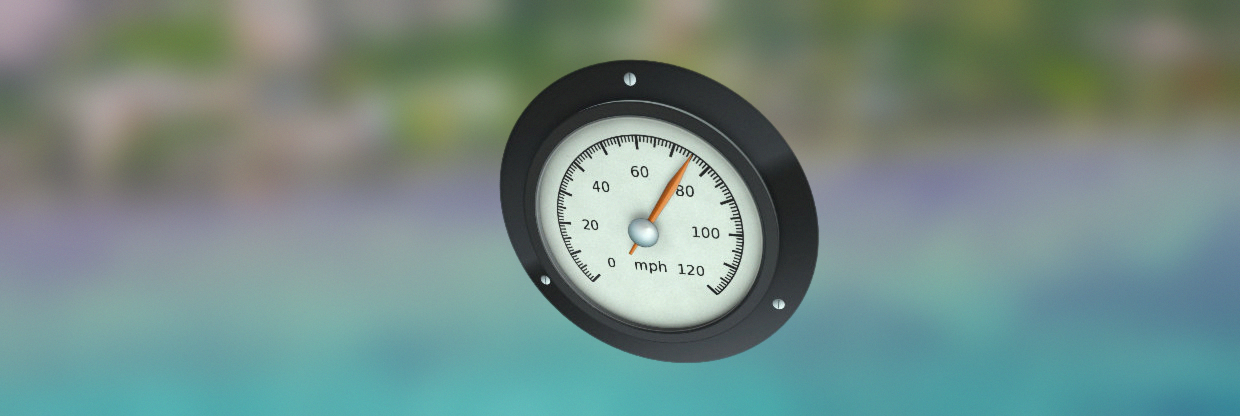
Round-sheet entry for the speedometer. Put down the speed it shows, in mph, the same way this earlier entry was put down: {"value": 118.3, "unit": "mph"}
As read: {"value": 75, "unit": "mph"}
